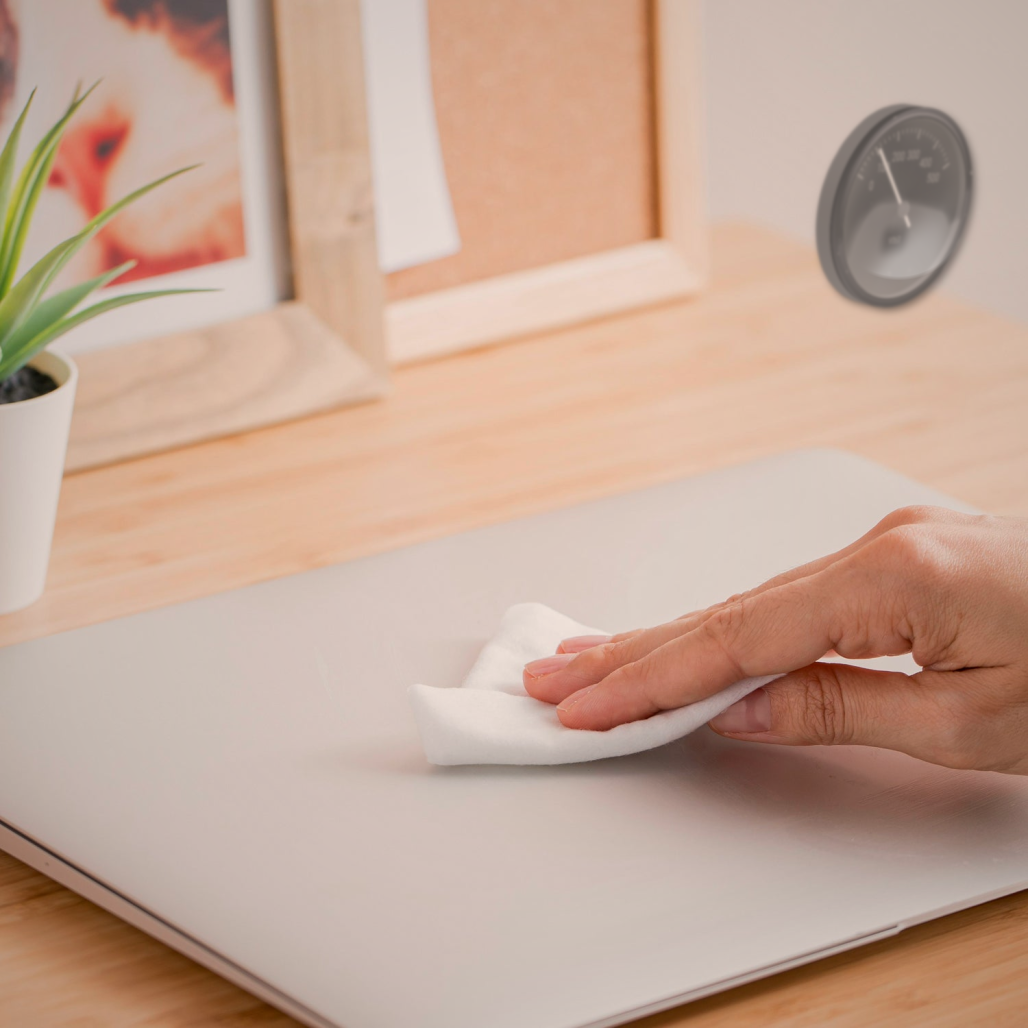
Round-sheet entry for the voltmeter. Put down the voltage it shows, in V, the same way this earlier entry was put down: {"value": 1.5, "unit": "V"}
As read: {"value": 100, "unit": "V"}
